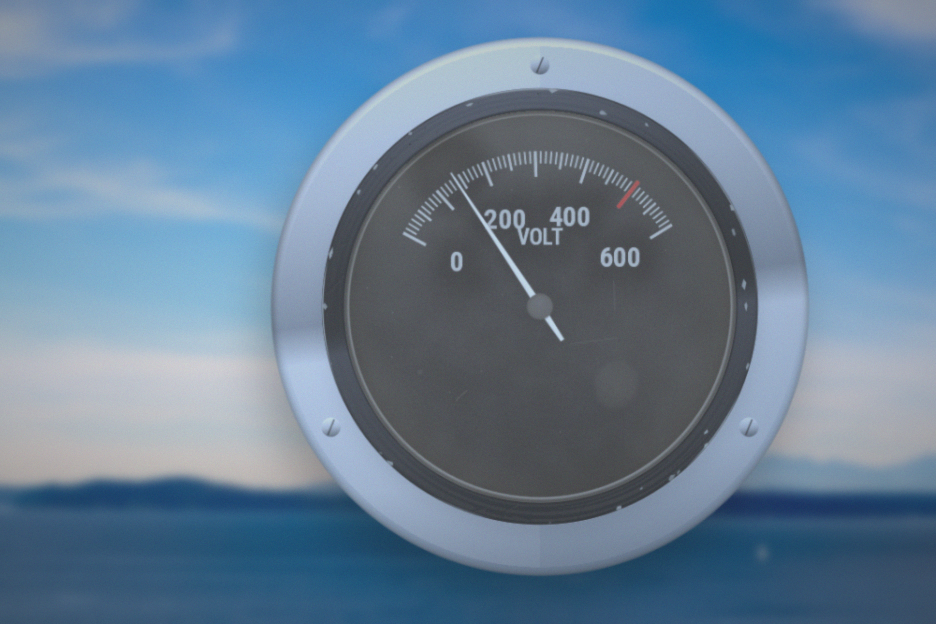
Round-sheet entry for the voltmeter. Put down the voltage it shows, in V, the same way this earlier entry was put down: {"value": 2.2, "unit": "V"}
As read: {"value": 140, "unit": "V"}
